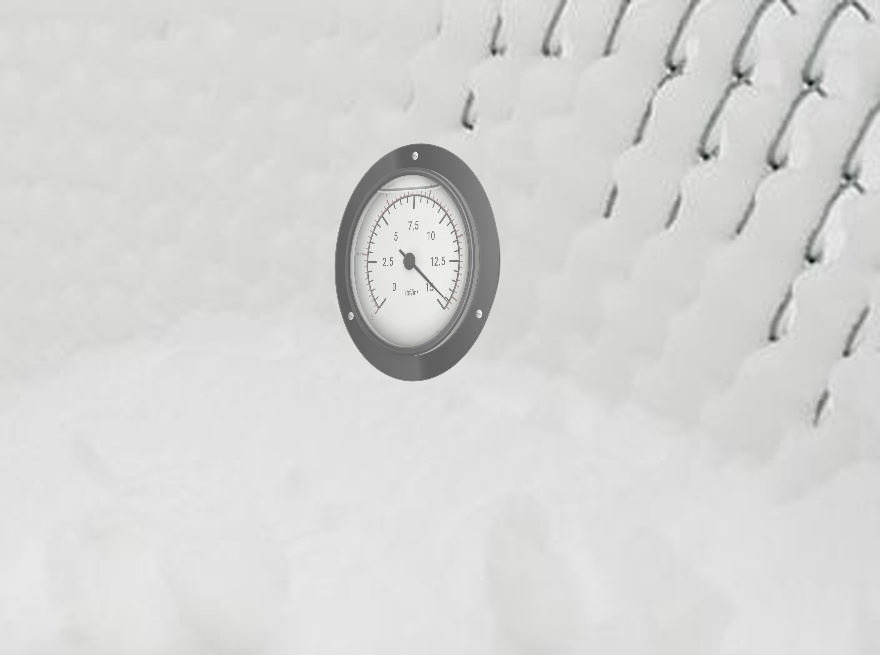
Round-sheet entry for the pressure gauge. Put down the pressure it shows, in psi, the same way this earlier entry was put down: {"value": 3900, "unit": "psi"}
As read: {"value": 14.5, "unit": "psi"}
